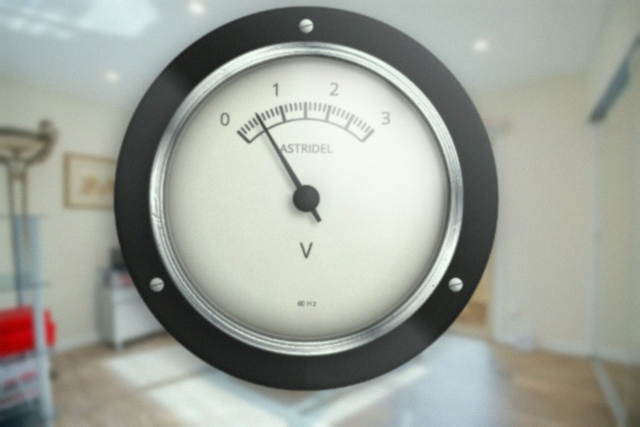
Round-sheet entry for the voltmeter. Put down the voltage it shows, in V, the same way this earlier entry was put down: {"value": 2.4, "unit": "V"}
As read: {"value": 0.5, "unit": "V"}
